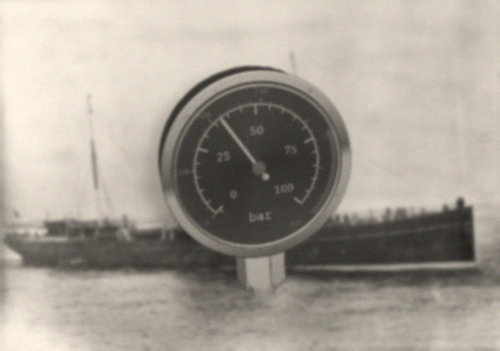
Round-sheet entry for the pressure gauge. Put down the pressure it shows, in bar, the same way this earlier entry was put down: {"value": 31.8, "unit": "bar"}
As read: {"value": 37.5, "unit": "bar"}
